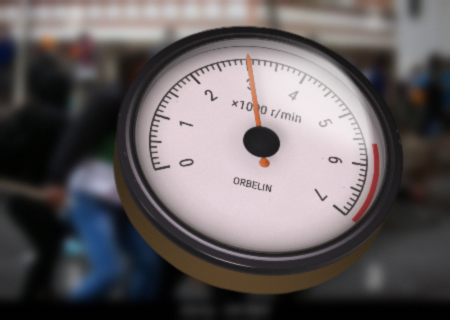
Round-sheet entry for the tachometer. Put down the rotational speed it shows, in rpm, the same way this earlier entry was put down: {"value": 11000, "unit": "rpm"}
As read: {"value": 3000, "unit": "rpm"}
